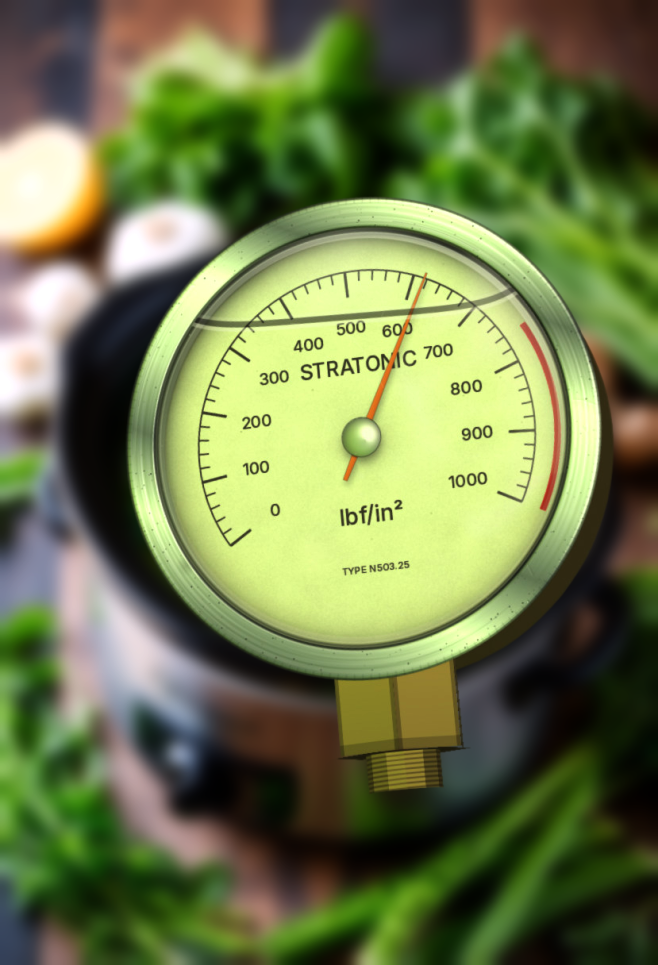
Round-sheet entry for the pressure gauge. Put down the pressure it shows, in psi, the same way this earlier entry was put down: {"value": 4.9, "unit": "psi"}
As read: {"value": 620, "unit": "psi"}
